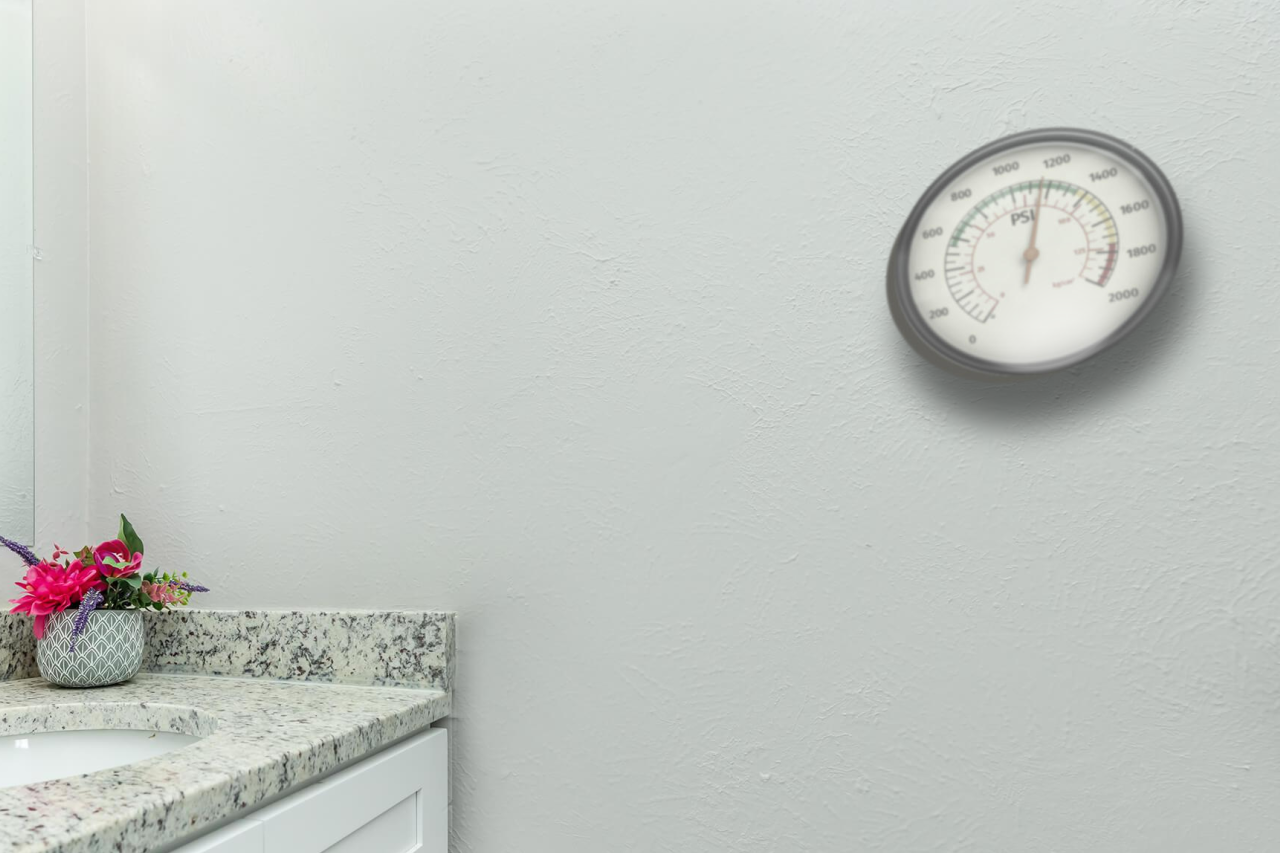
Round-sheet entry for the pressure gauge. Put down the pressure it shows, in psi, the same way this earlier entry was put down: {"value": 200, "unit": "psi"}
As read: {"value": 1150, "unit": "psi"}
